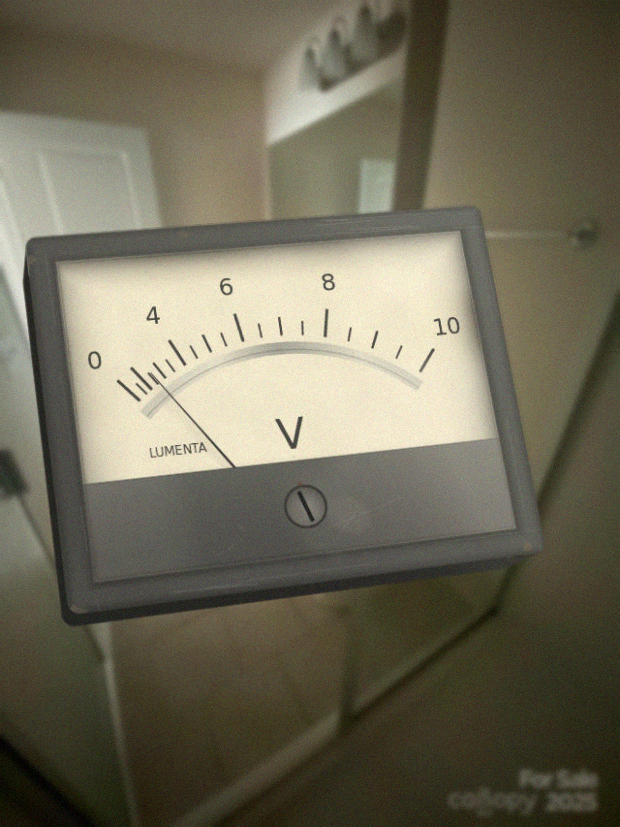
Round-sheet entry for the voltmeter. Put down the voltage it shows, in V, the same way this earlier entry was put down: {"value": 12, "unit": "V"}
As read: {"value": 2.5, "unit": "V"}
